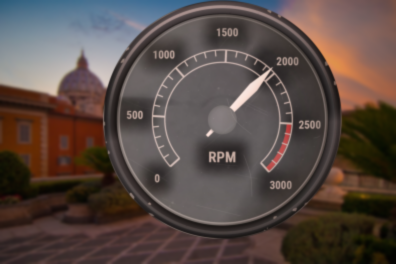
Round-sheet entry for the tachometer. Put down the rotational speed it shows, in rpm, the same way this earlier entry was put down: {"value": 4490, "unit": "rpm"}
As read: {"value": 1950, "unit": "rpm"}
